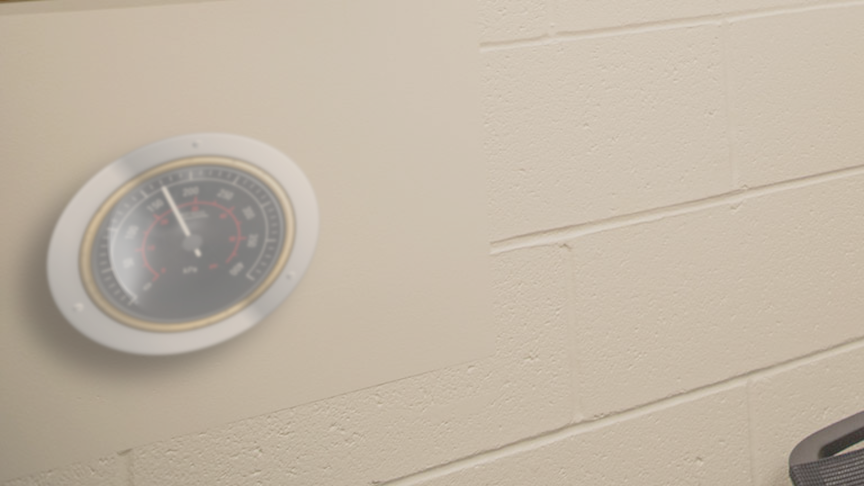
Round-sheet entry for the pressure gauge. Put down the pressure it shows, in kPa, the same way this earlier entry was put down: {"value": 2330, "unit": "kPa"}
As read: {"value": 170, "unit": "kPa"}
